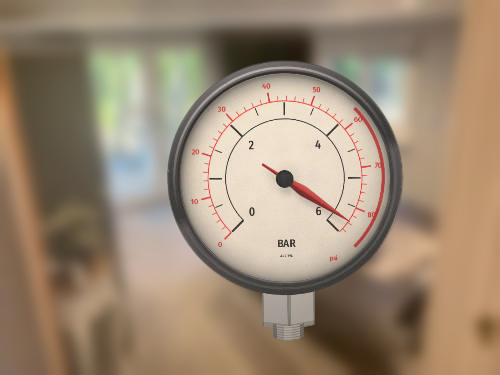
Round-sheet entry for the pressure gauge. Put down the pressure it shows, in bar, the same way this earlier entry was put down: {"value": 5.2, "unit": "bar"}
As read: {"value": 5.75, "unit": "bar"}
